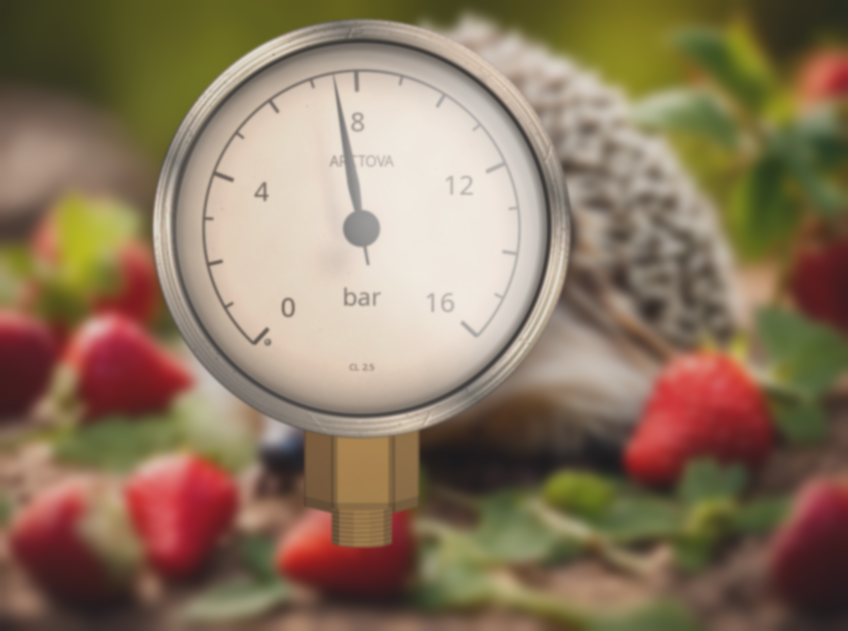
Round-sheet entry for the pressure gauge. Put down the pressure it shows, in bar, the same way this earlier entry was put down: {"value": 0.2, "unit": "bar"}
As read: {"value": 7.5, "unit": "bar"}
